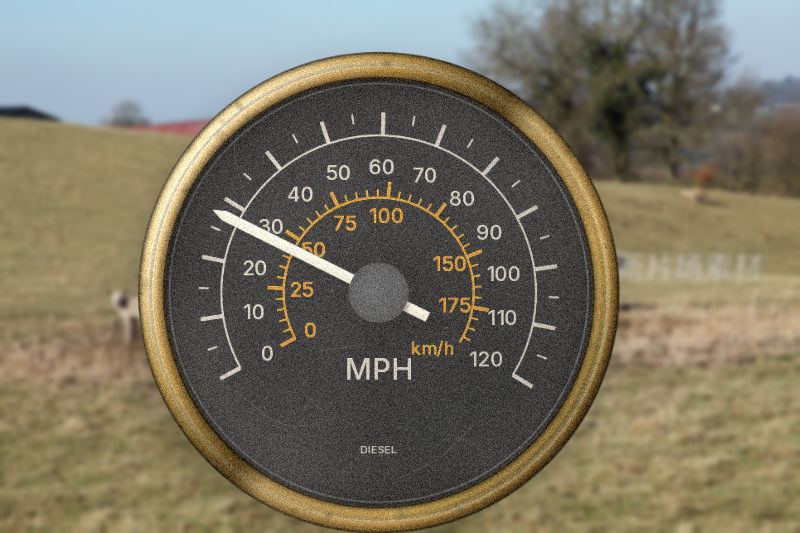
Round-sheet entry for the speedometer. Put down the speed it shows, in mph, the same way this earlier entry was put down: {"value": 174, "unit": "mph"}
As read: {"value": 27.5, "unit": "mph"}
